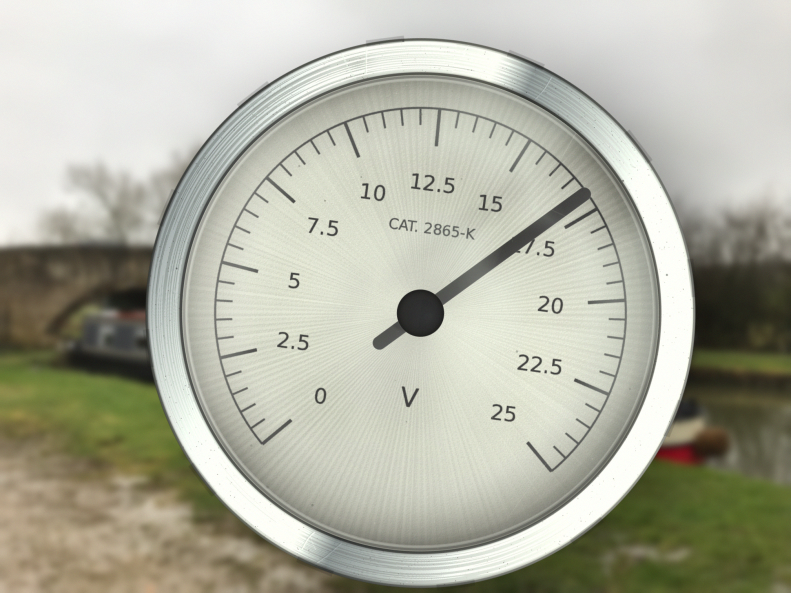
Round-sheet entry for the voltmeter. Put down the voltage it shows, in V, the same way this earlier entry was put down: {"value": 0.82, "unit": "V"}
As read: {"value": 17, "unit": "V"}
